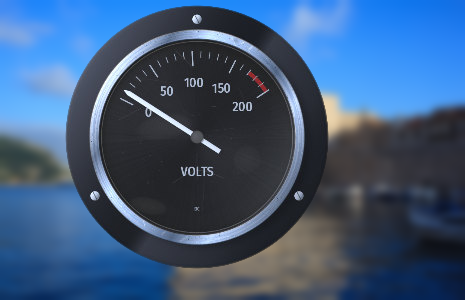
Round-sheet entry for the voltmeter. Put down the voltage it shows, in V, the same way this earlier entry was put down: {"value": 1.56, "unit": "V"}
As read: {"value": 10, "unit": "V"}
